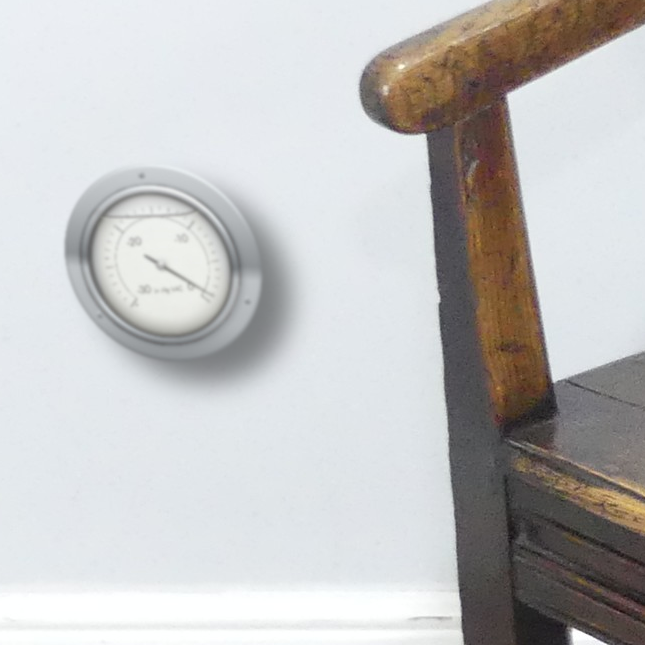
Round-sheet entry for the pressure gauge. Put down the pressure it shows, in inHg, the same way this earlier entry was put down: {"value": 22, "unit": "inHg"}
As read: {"value": -1, "unit": "inHg"}
